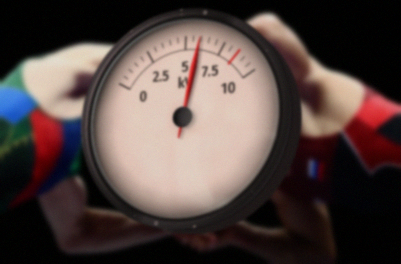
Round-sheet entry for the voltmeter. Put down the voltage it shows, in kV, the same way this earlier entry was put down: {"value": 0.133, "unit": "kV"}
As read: {"value": 6, "unit": "kV"}
